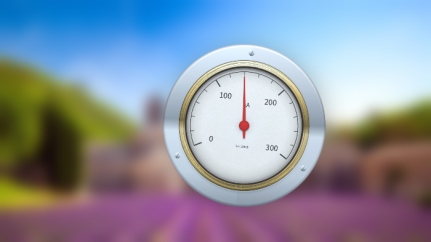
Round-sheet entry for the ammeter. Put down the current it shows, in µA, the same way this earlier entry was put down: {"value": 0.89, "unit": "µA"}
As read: {"value": 140, "unit": "µA"}
